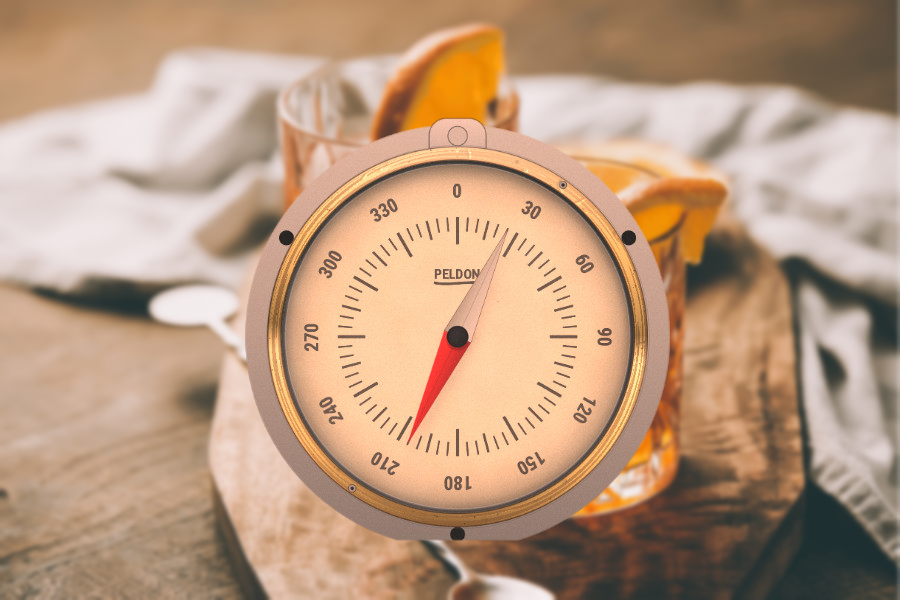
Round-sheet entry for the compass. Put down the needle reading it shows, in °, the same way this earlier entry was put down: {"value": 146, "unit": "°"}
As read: {"value": 205, "unit": "°"}
